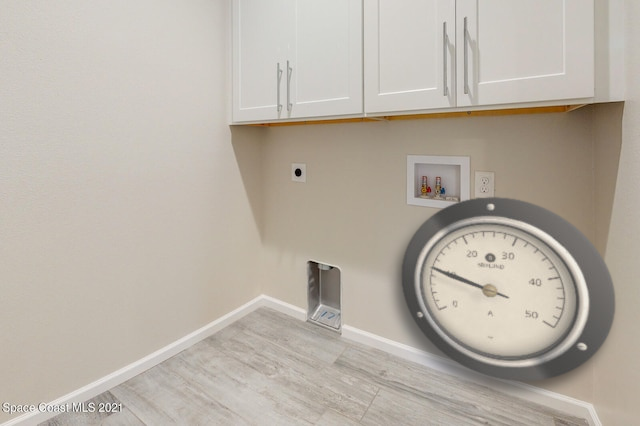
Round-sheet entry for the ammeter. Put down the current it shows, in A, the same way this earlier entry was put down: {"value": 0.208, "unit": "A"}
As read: {"value": 10, "unit": "A"}
